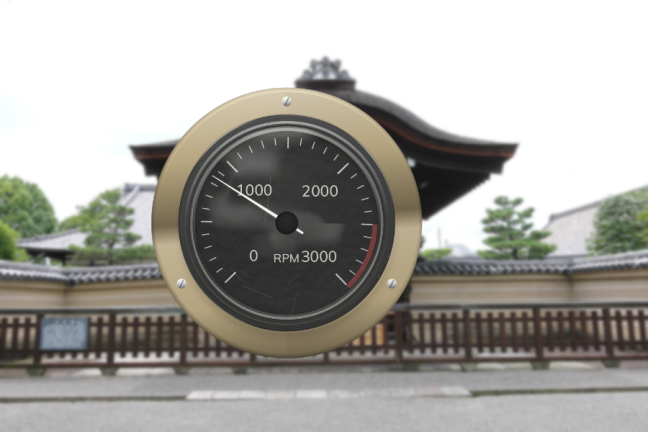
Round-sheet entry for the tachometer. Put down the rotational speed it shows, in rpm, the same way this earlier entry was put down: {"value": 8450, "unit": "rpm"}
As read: {"value": 850, "unit": "rpm"}
